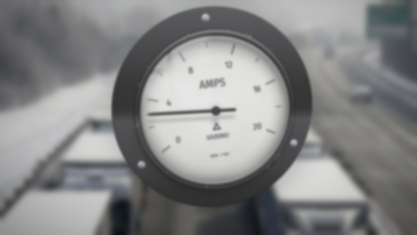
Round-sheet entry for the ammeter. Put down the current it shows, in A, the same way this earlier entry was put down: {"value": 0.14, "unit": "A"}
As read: {"value": 3, "unit": "A"}
